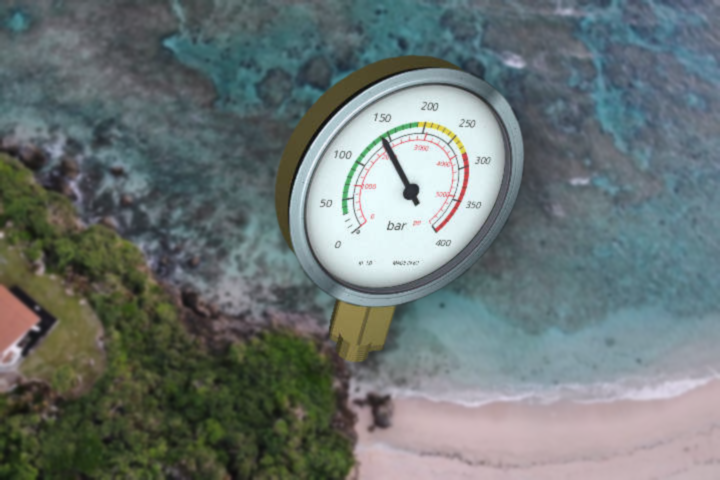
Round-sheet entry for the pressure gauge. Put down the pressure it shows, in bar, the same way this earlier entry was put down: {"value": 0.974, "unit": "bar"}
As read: {"value": 140, "unit": "bar"}
